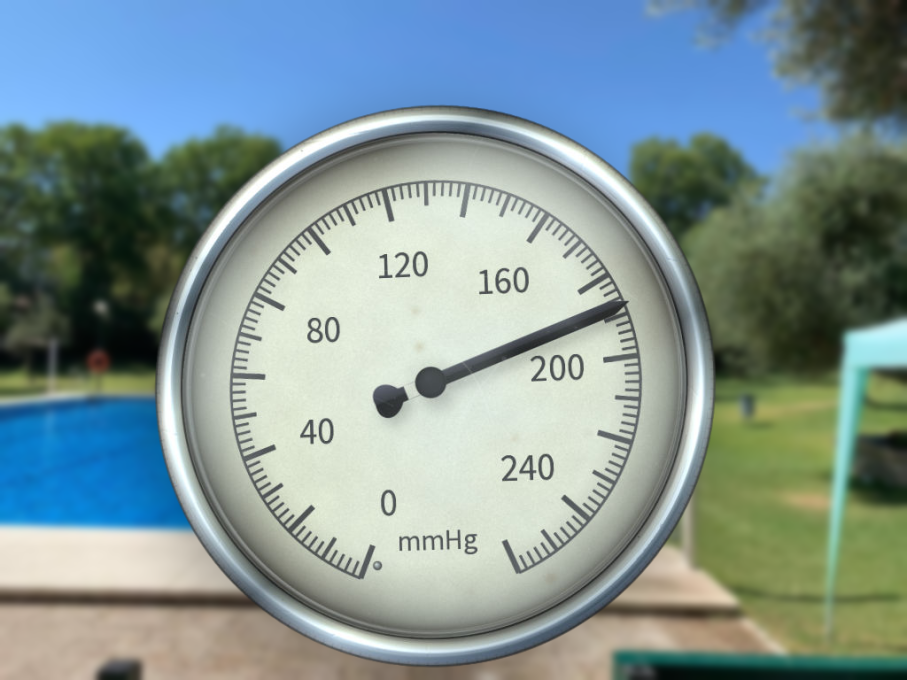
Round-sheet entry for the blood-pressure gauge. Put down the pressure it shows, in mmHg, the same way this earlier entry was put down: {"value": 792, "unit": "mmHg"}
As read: {"value": 188, "unit": "mmHg"}
